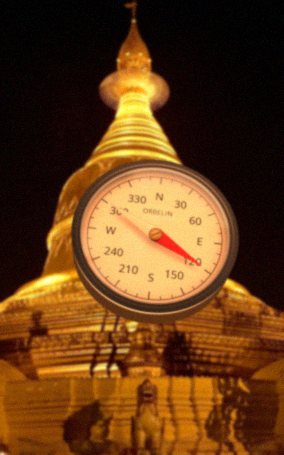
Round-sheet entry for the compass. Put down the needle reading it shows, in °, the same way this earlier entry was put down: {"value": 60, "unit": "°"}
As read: {"value": 120, "unit": "°"}
